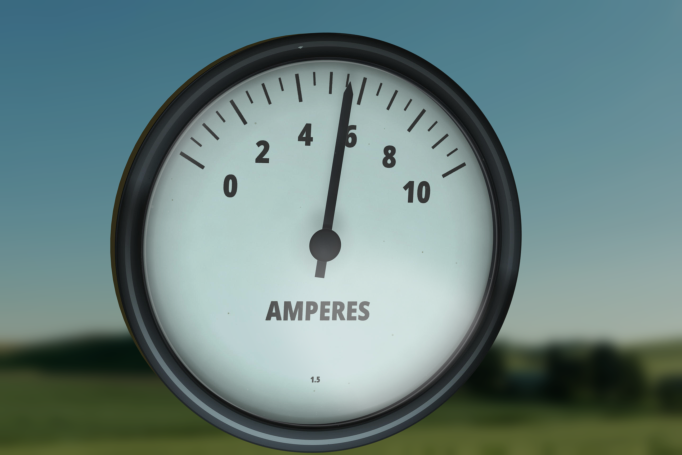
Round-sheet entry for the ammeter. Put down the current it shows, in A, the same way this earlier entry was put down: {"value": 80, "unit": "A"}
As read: {"value": 5.5, "unit": "A"}
